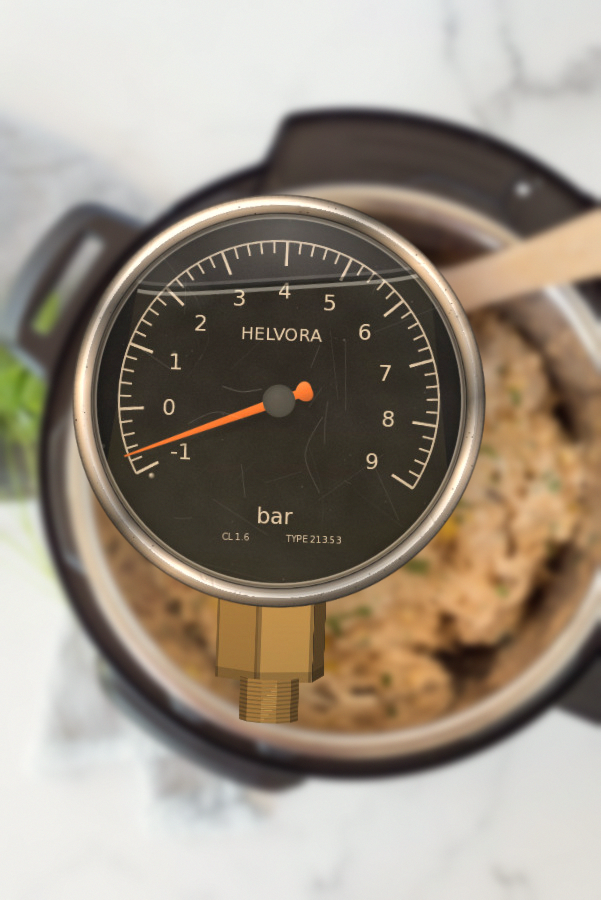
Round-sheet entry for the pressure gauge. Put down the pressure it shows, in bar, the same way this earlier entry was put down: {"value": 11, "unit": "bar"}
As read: {"value": -0.7, "unit": "bar"}
